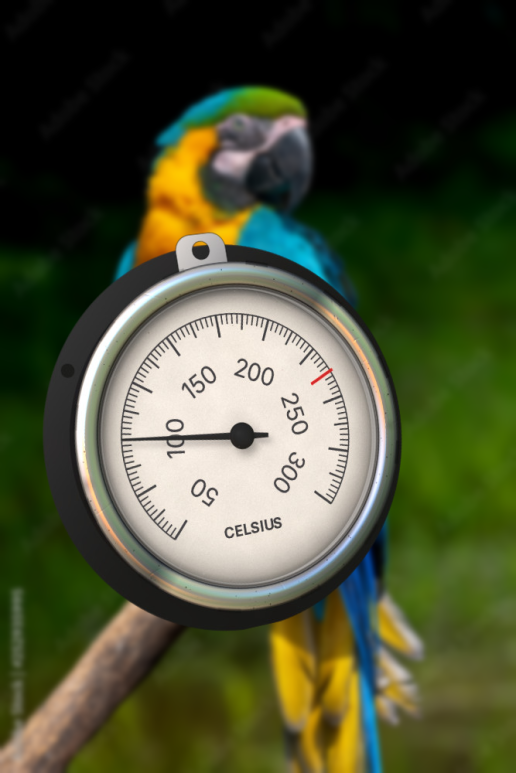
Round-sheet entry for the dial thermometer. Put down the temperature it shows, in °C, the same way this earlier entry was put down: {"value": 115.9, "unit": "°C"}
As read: {"value": 100, "unit": "°C"}
